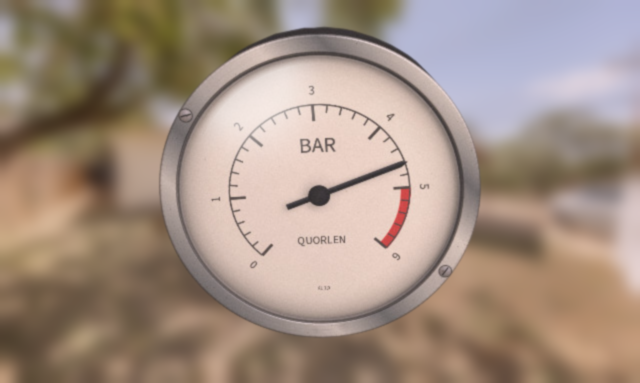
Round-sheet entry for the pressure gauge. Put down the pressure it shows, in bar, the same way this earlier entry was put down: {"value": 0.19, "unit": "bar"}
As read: {"value": 4.6, "unit": "bar"}
